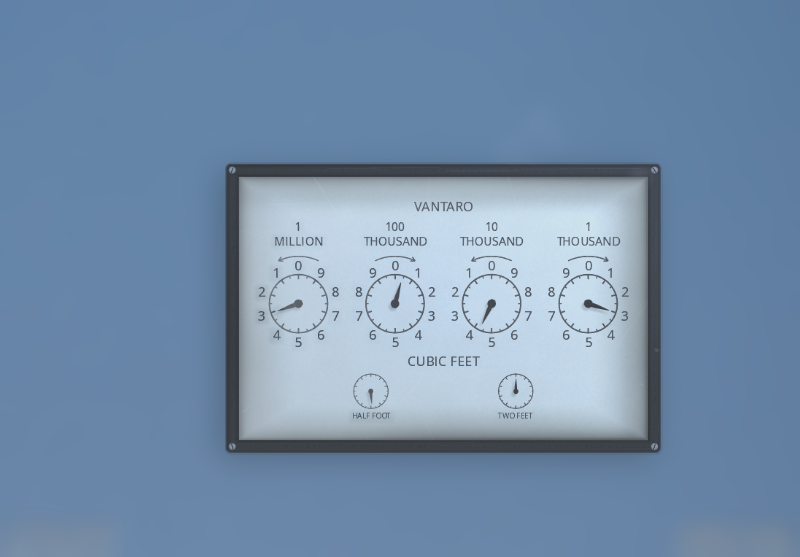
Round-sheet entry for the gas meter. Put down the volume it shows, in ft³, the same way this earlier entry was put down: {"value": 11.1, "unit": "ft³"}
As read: {"value": 304300, "unit": "ft³"}
